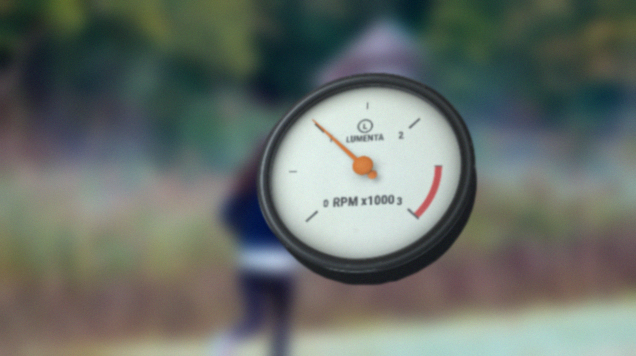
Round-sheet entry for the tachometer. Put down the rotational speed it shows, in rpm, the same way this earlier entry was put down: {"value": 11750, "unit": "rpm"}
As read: {"value": 1000, "unit": "rpm"}
